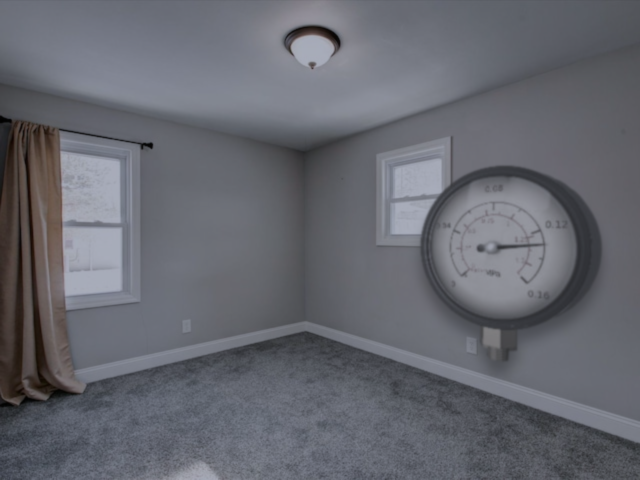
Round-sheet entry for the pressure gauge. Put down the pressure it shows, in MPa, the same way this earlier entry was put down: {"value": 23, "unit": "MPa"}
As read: {"value": 0.13, "unit": "MPa"}
